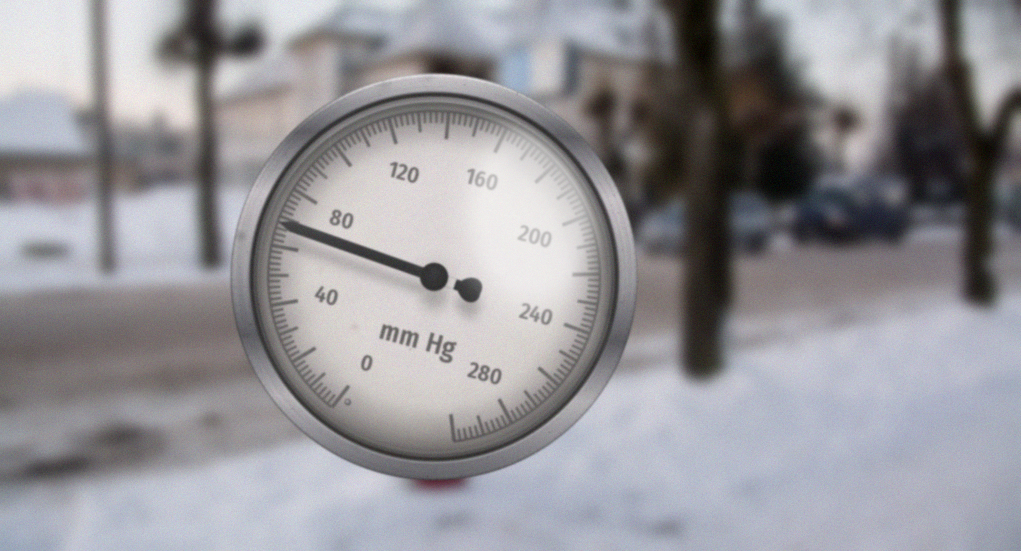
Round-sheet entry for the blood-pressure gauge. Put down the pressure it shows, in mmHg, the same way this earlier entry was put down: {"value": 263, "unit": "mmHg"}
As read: {"value": 68, "unit": "mmHg"}
